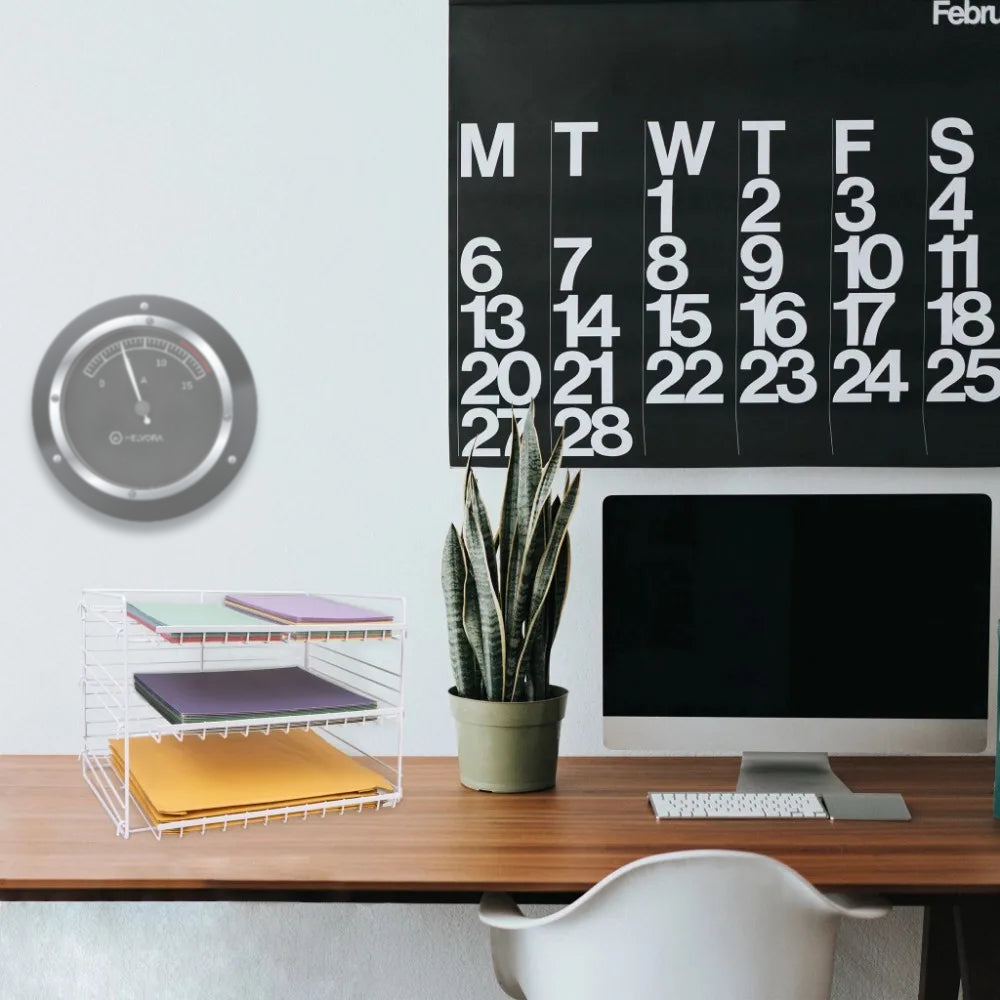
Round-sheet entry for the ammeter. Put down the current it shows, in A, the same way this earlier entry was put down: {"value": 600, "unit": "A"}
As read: {"value": 5, "unit": "A"}
